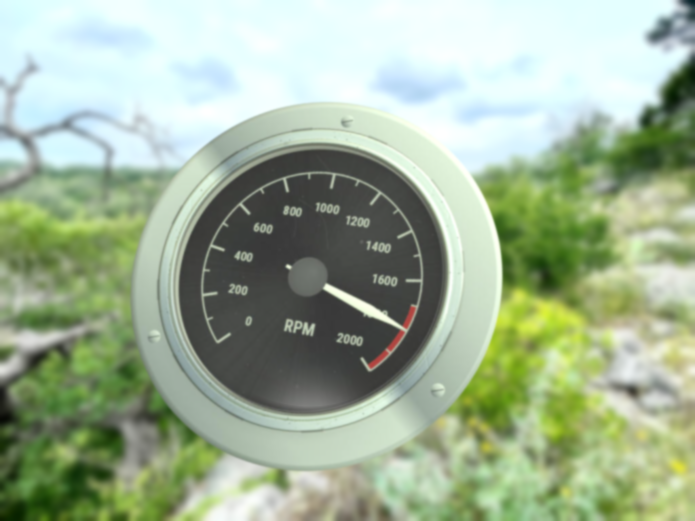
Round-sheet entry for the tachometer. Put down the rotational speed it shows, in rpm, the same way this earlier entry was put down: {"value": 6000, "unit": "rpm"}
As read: {"value": 1800, "unit": "rpm"}
